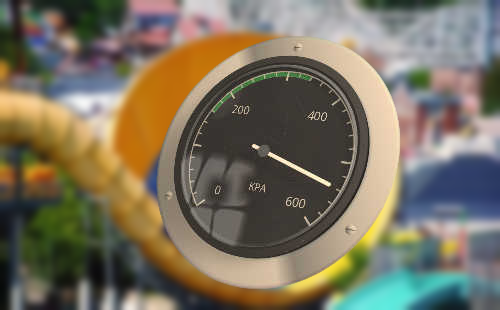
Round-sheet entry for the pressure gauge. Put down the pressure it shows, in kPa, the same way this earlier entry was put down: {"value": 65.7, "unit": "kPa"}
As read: {"value": 540, "unit": "kPa"}
